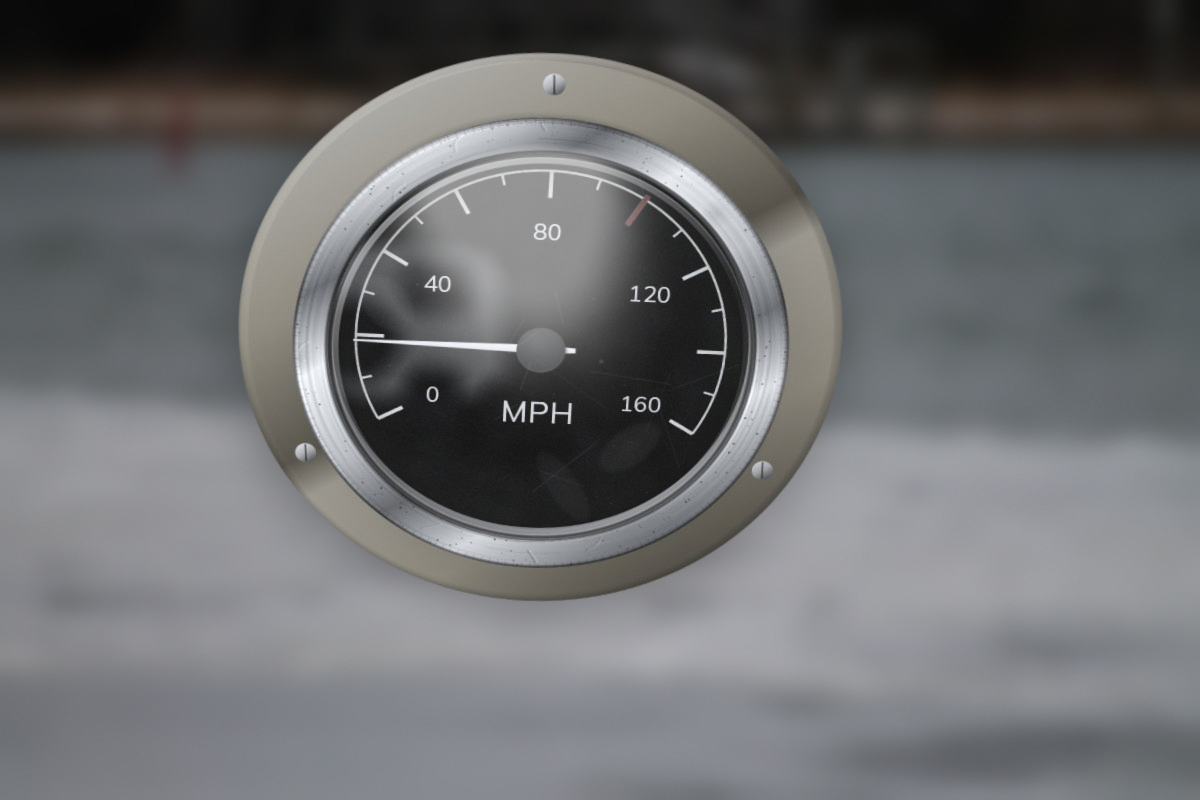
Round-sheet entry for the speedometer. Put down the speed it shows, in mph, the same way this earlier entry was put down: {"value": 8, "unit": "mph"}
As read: {"value": 20, "unit": "mph"}
